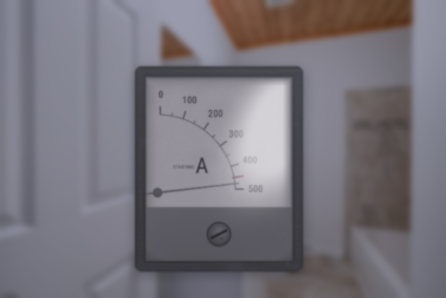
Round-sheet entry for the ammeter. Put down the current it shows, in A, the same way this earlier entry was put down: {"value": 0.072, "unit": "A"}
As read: {"value": 475, "unit": "A"}
